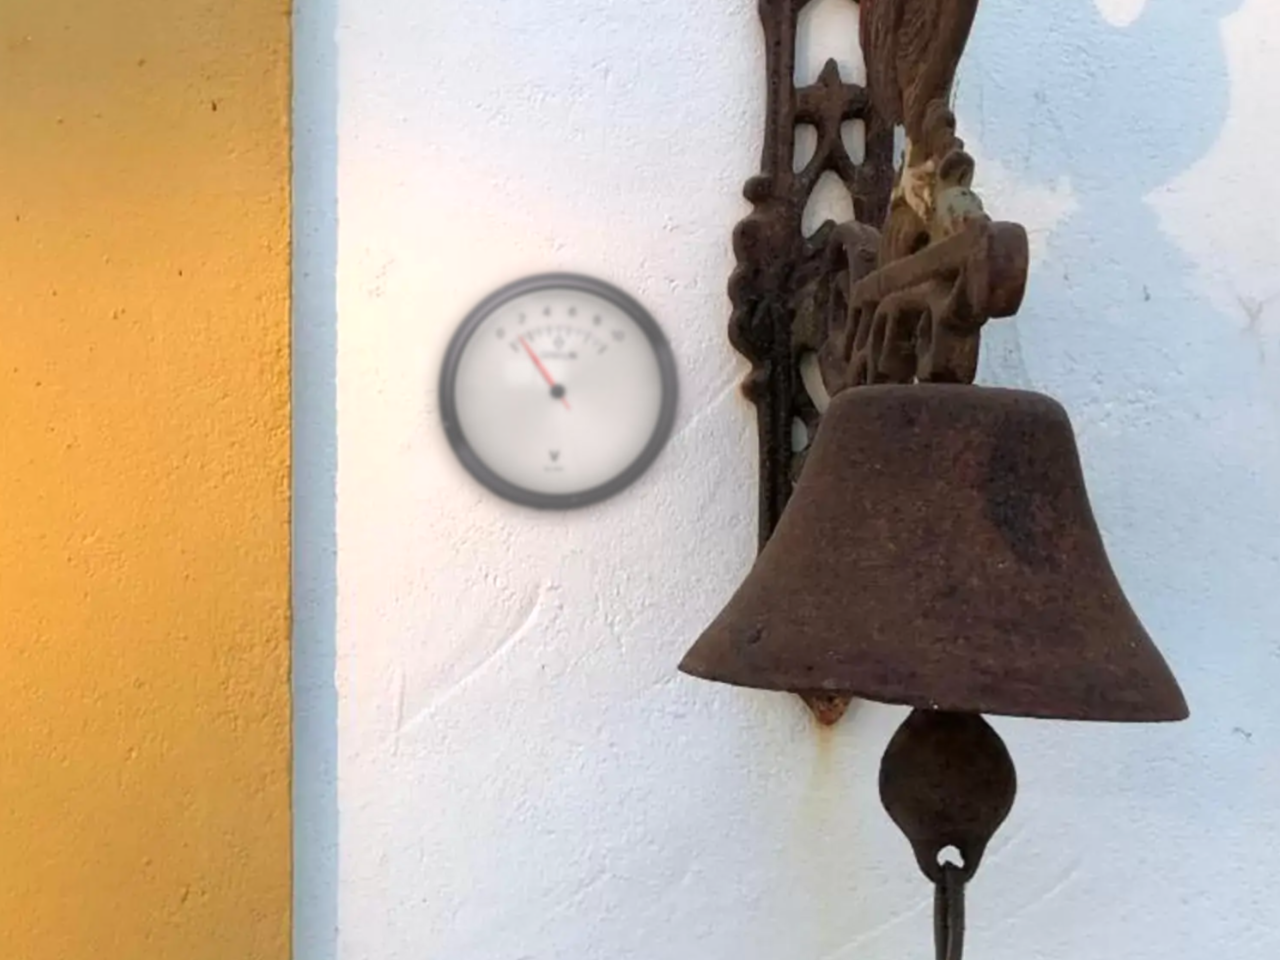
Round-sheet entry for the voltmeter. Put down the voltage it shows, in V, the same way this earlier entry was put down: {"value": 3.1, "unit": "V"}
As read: {"value": 1, "unit": "V"}
